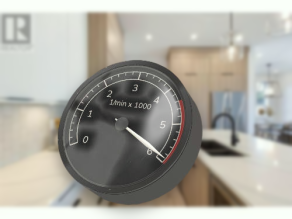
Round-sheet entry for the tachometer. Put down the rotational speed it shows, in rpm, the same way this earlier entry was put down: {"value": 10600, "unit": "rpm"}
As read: {"value": 5900, "unit": "rpm"}
